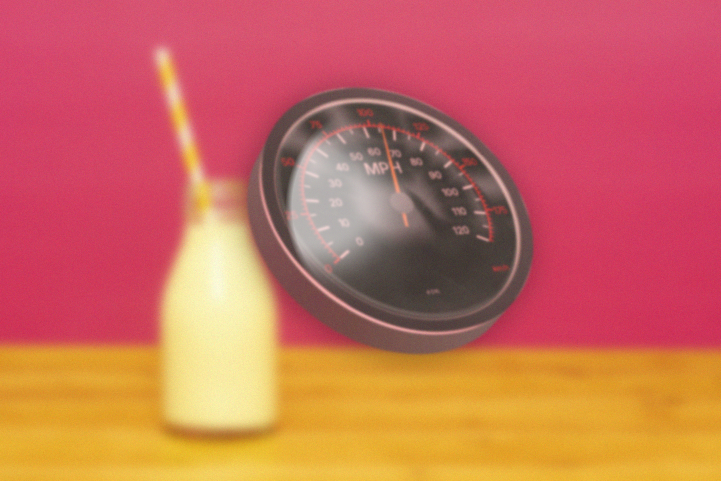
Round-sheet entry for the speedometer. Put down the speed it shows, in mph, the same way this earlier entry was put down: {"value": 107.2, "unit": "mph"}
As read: {"value": 65, "unit": "mph"}
